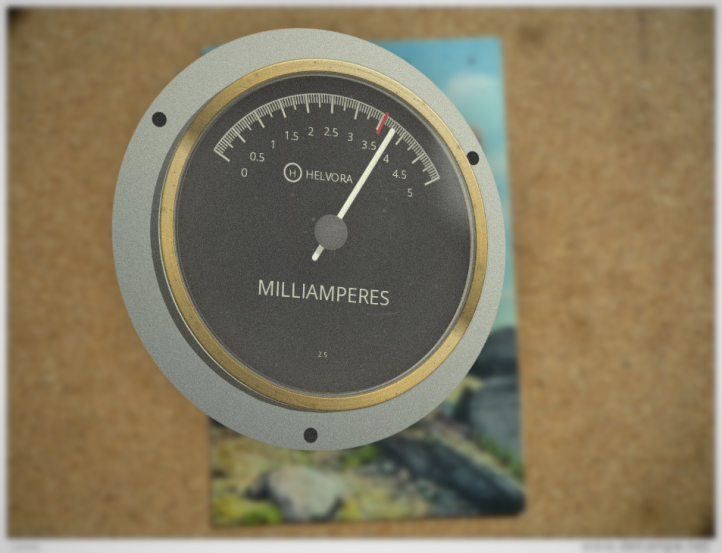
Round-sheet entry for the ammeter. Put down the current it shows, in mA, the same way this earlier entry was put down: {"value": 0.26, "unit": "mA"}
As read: {"value": 3.75, "unit": "mA"}
